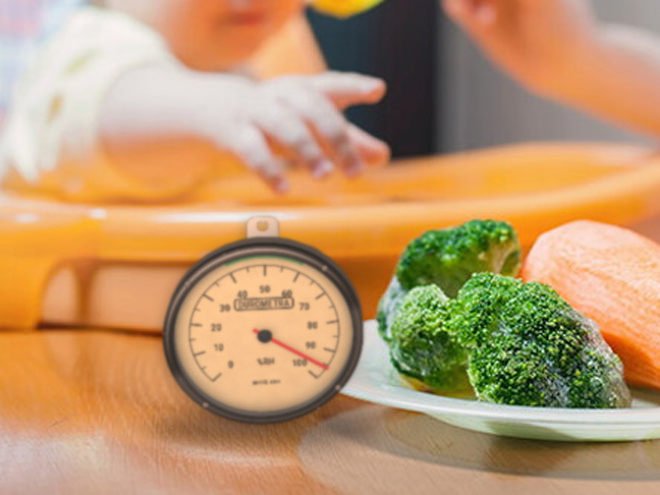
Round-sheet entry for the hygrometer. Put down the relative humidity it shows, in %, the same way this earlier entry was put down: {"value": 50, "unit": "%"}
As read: {"value": 95, "unit": "%"}
